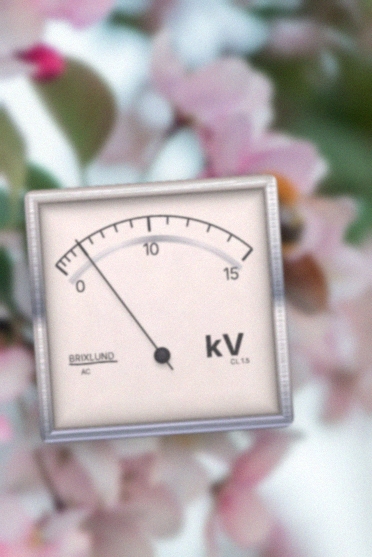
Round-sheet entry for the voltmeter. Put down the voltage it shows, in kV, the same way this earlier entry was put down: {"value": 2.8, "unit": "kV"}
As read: {"value": 5, "unit": "kV"}
